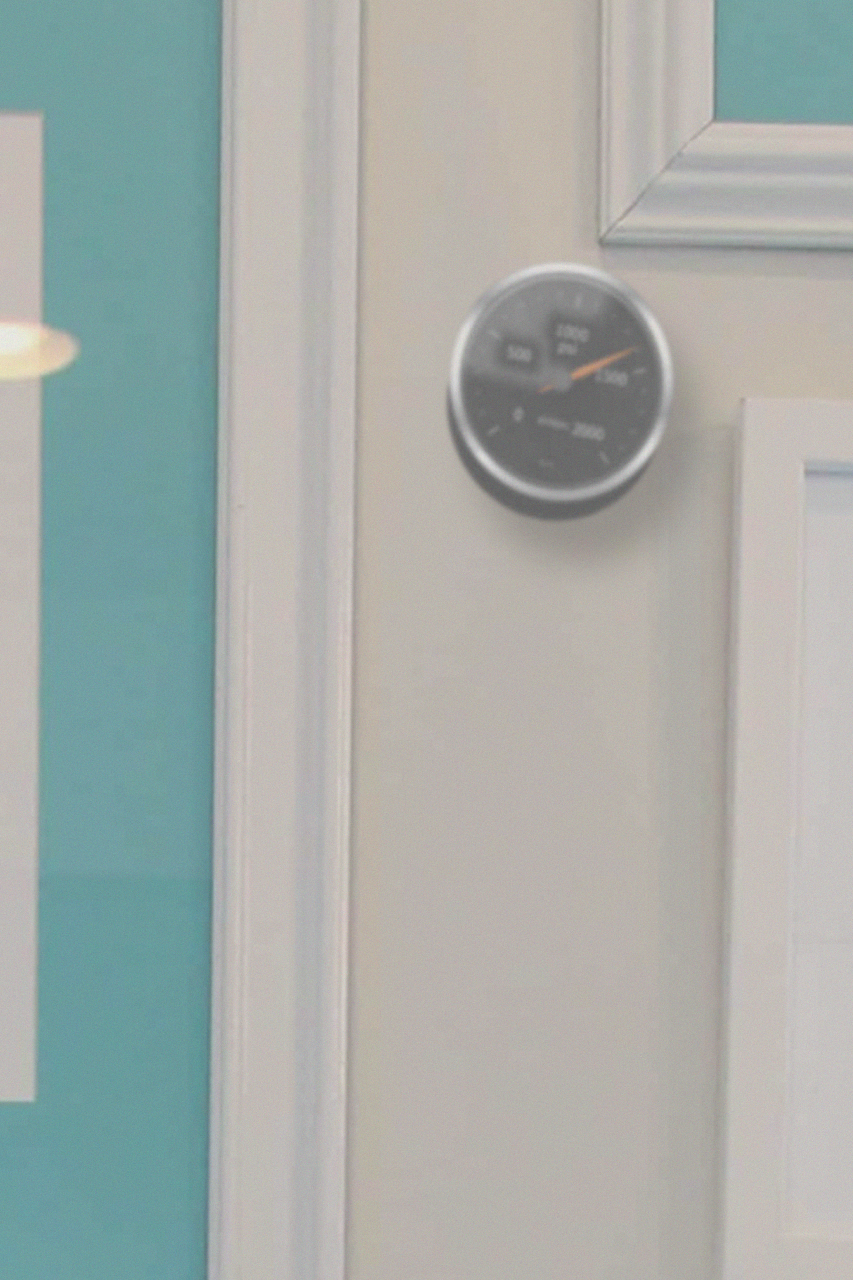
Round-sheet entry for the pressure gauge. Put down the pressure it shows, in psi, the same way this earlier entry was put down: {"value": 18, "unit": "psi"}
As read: {"value": 1400, "unit": "psi"}
